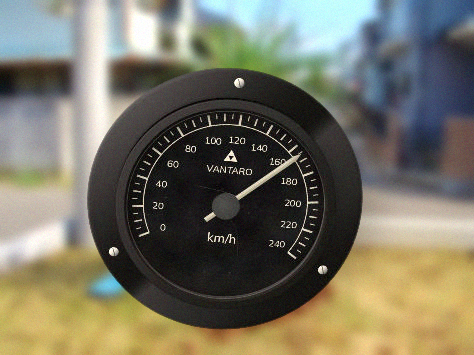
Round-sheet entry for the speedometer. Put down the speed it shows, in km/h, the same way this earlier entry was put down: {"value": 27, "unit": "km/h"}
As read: {"value": 165, "unit": "km/h"}
